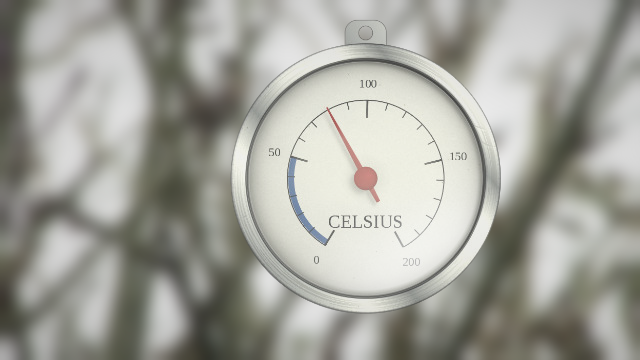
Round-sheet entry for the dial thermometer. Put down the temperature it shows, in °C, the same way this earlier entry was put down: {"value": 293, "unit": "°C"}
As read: {"value": 80, "unit": "°C"}
